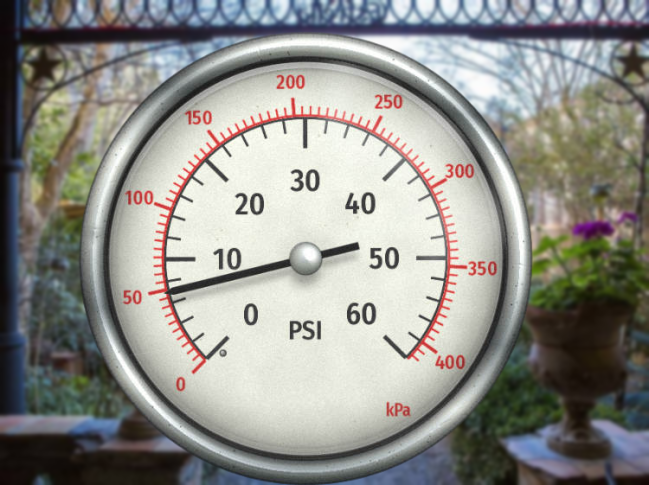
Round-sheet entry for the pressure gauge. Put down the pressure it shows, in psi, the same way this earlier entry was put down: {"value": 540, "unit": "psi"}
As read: {"value": 7, "unit": "psi"}
